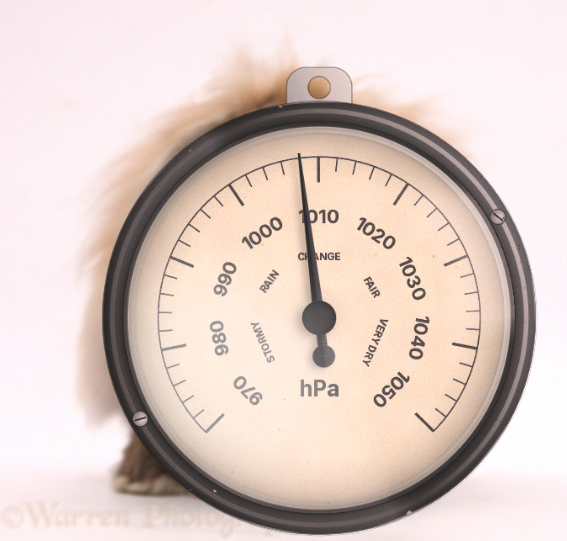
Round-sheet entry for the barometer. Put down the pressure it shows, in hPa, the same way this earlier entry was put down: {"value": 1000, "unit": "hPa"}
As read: {"value": 1008, "unit": "hPa"}
